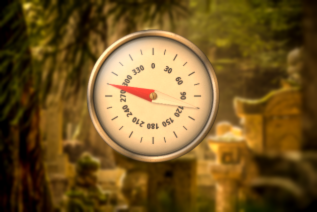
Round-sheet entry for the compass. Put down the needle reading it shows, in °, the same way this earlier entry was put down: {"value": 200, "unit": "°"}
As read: {"value": 285, "unit": "°"}
